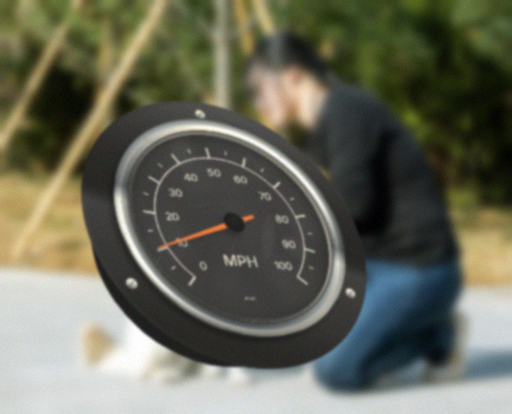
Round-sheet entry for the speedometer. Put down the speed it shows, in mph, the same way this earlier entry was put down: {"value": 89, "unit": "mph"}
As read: {"value": 10, "unit": "mph"}
